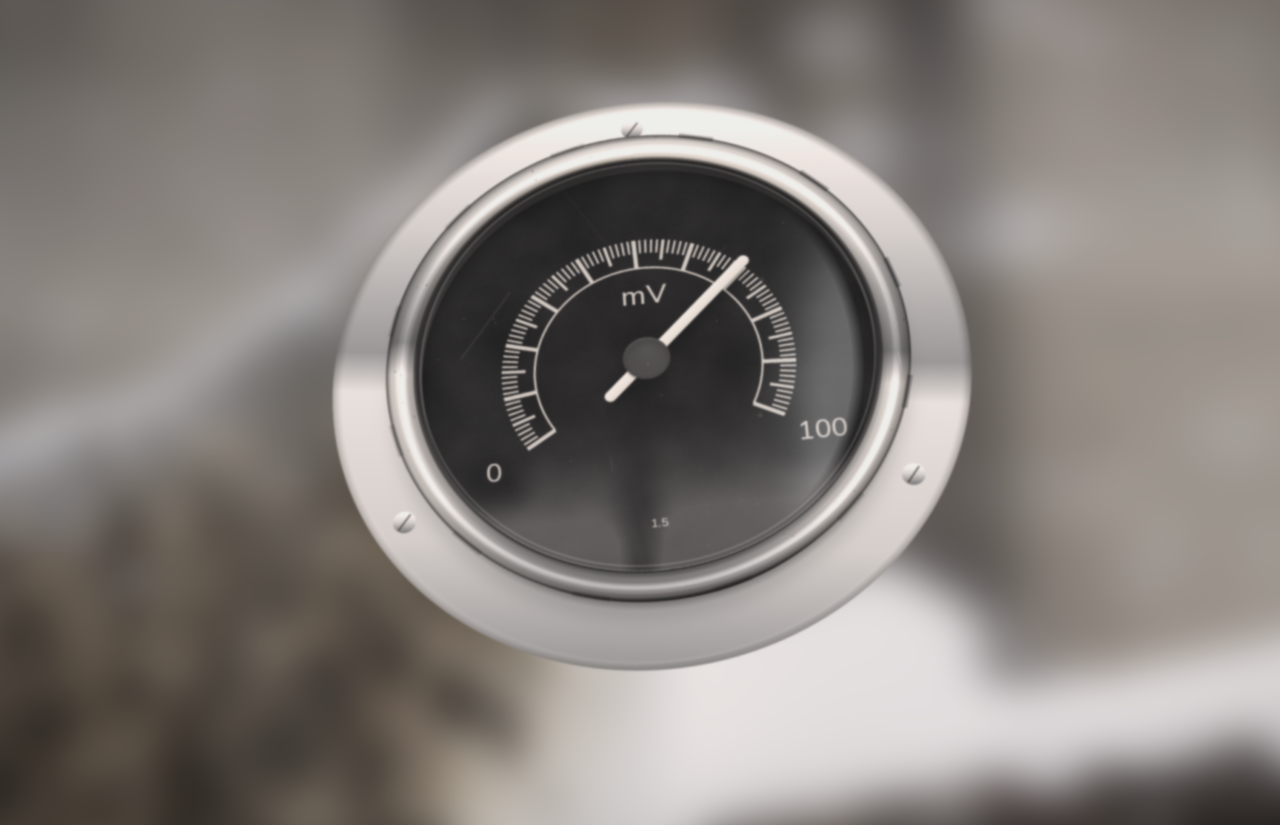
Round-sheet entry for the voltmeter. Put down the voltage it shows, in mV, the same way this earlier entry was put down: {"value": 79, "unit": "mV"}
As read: {"value": 70, "unit": "mV"}
